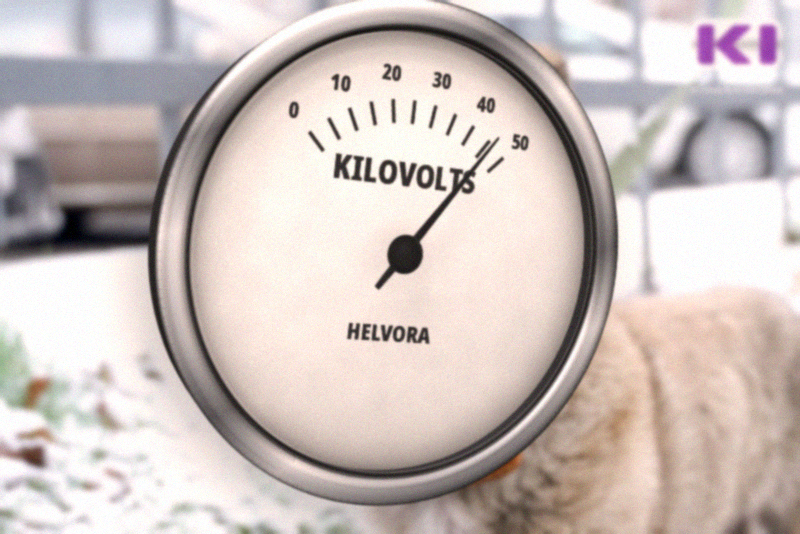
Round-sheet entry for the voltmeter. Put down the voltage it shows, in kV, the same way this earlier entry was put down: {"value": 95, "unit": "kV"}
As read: {"value": 45, "unit": "kV"}
